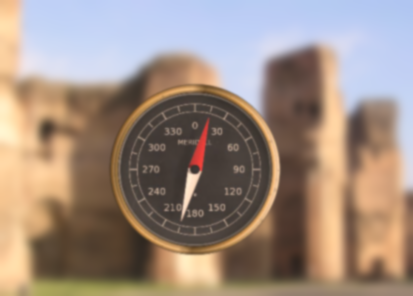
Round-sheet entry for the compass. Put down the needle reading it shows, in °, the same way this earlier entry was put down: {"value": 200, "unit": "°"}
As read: {"value": 15, "unit": "°"}
